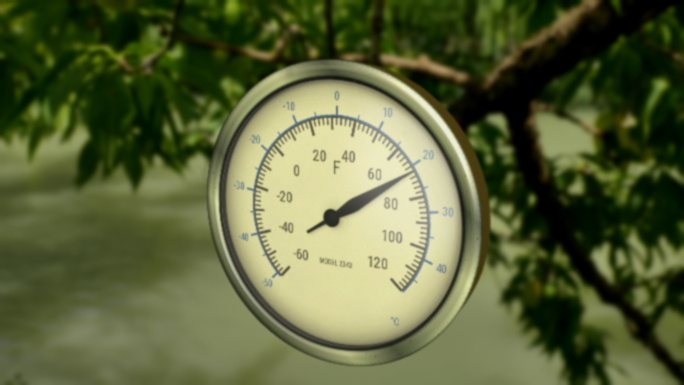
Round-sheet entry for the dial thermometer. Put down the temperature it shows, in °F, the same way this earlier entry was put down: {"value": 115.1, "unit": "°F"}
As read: {"value": 70, "unit": "°F"}
